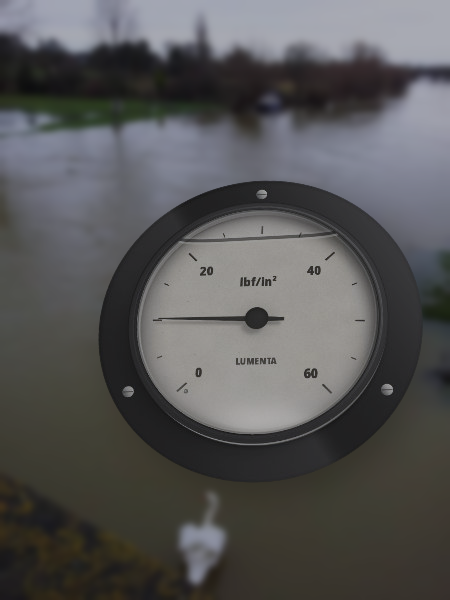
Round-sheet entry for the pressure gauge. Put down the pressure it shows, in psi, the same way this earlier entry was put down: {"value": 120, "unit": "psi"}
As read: {"value": 10, "unit": "psi"}
